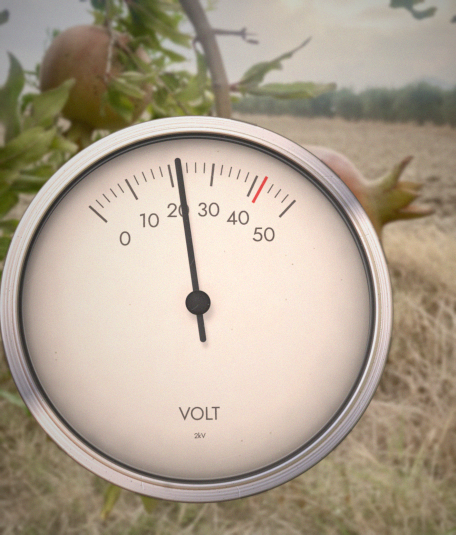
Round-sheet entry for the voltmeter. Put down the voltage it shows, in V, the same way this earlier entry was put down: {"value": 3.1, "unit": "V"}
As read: {"value": 22, "unit": "V"}
